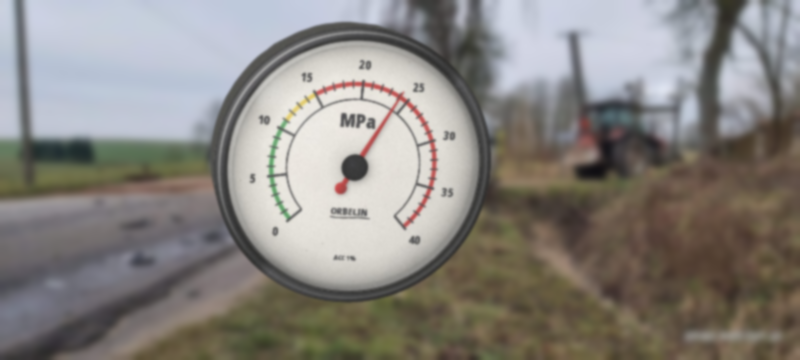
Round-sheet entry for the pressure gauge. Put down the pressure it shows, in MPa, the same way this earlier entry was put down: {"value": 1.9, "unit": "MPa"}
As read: {"value": 24, "unit": "MPa"}
